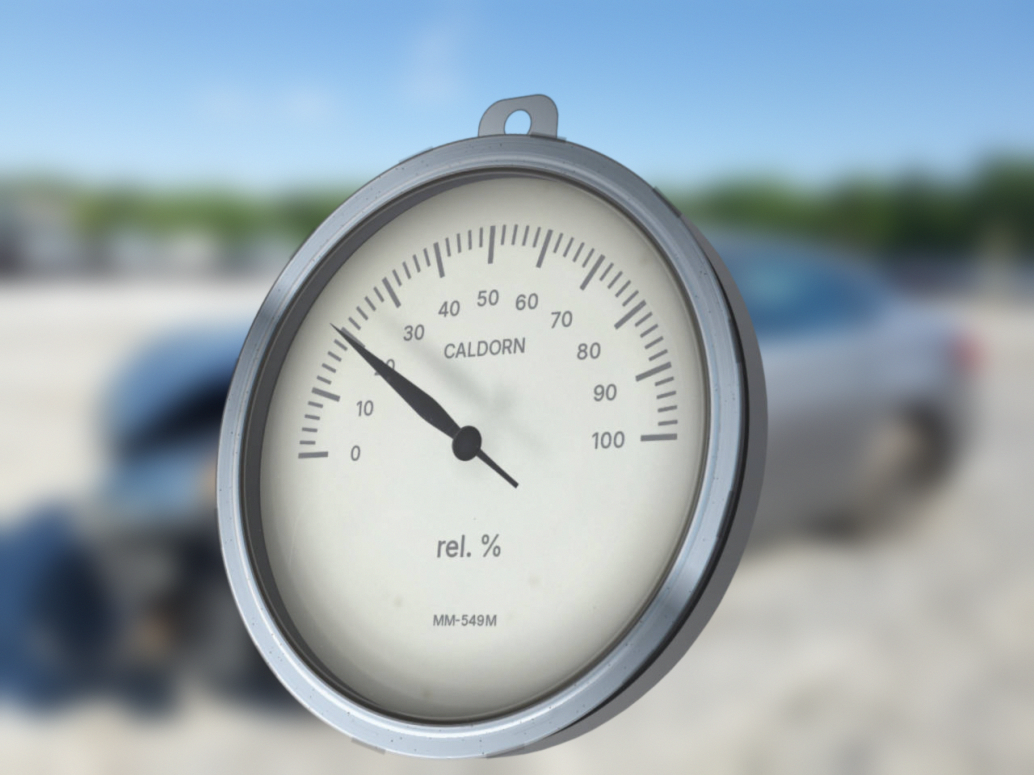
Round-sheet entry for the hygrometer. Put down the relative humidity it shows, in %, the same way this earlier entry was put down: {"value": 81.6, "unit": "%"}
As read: {"value": 20, "unit": "%"}
